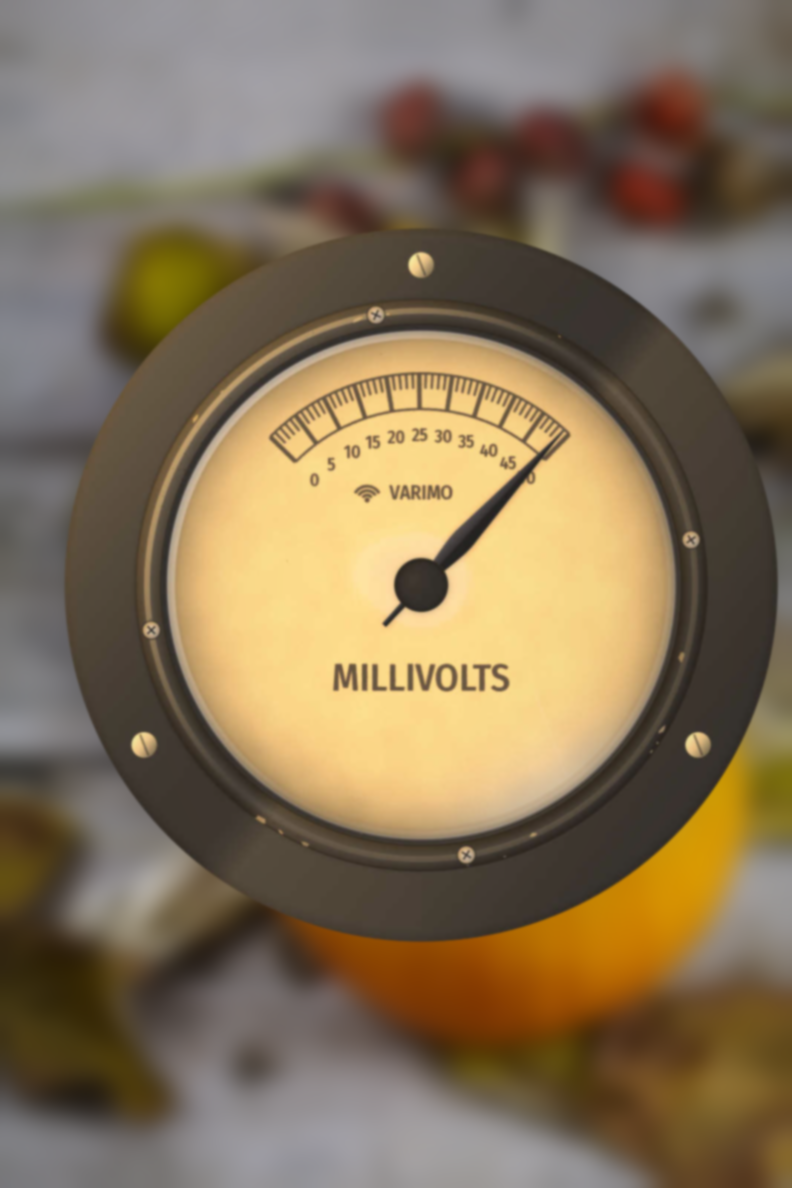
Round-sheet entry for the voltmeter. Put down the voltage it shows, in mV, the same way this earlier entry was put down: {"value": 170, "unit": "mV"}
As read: {"value": 49, "unit": "mV"}
